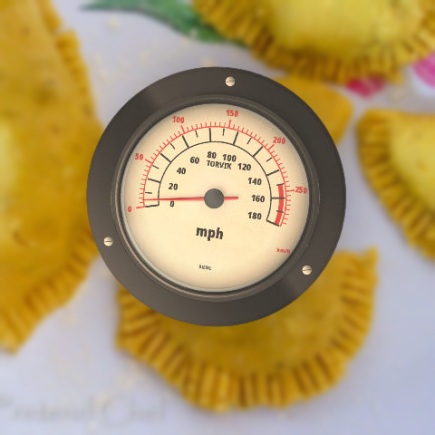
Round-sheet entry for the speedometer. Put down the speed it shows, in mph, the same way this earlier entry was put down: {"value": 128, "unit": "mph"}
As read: {"value": 5, "unit": "mph"}
